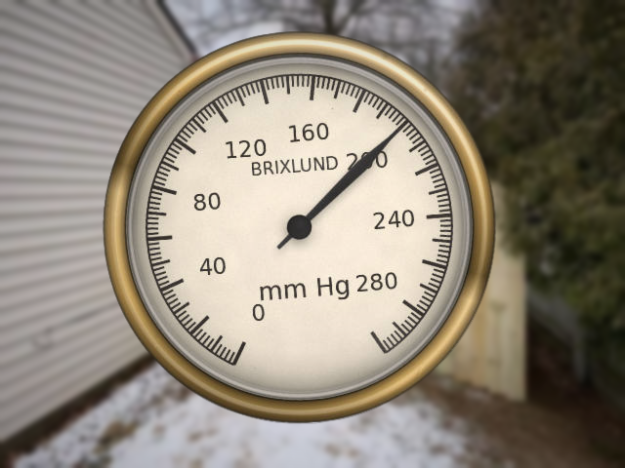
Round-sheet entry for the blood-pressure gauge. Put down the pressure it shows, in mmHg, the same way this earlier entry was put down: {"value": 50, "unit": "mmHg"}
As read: {"value": 200, "unit": "mmHg"}
